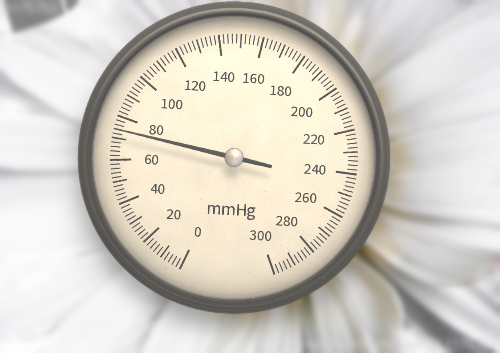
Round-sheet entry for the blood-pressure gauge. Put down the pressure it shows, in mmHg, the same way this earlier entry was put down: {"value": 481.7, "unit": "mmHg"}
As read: {"value": 74, "unit": "mmHg"}
